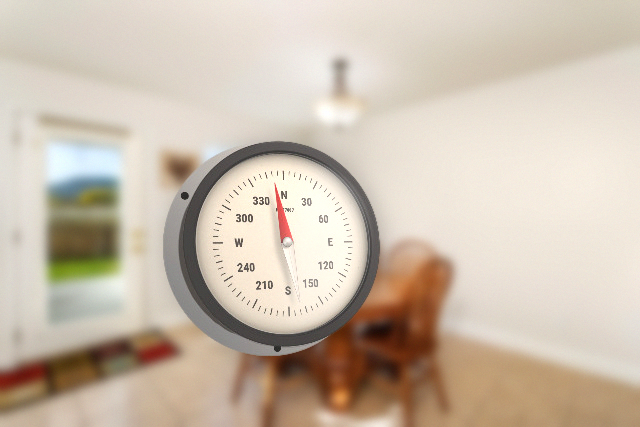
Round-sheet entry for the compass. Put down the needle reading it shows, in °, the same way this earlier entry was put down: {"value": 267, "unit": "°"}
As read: {"value": 350, "unit": "°"}
